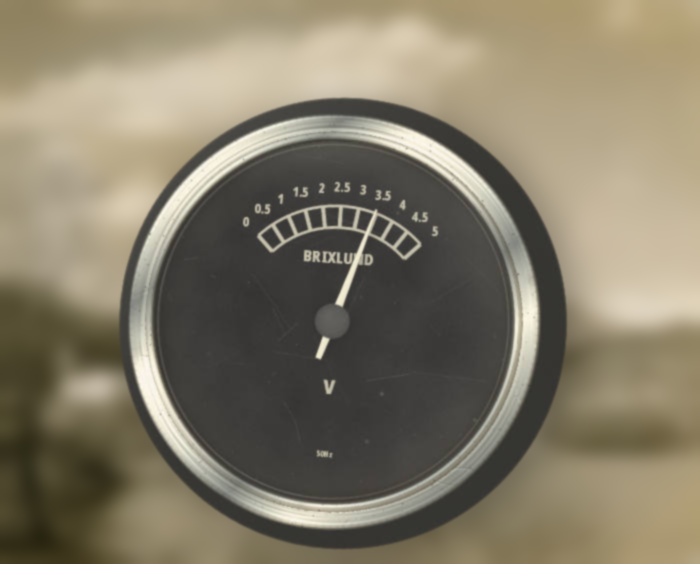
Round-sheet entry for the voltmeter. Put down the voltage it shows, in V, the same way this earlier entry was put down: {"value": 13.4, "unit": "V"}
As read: {"value": 3.5, "unit": "V"}
